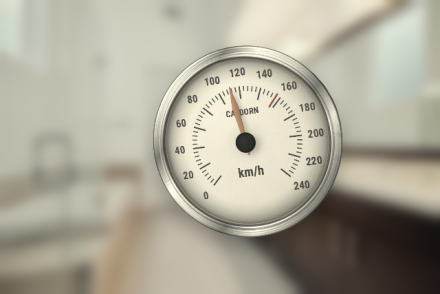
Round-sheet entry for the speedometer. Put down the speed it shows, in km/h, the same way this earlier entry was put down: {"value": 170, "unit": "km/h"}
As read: {"value": 112, "unit": "km/h"}
